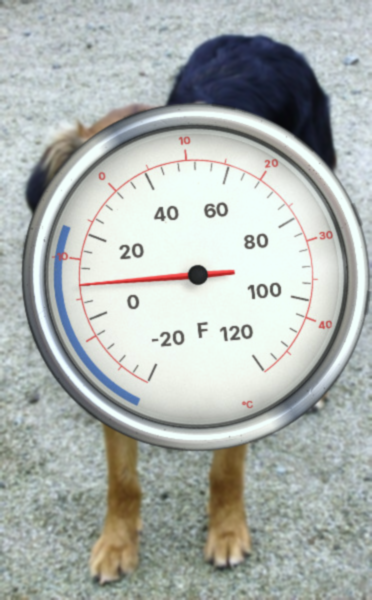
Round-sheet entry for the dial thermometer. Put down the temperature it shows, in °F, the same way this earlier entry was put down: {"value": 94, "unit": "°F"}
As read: {"value": 8, "unit": "°F"}
